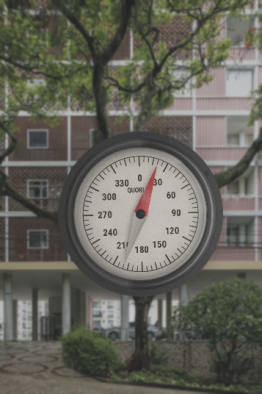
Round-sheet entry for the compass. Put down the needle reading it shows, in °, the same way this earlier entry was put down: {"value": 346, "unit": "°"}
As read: {"value": 20, "unit": "°"}
